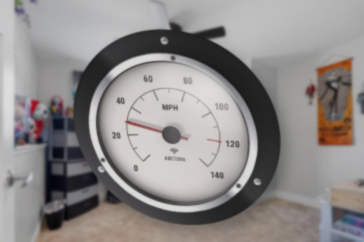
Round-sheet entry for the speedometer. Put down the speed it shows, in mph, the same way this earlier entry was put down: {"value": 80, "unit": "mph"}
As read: {"value": 30, "unit": "mph"}
